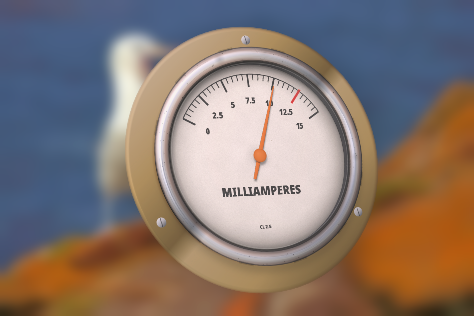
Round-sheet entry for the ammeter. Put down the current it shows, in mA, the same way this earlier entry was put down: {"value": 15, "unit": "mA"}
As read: {"value": 10, "unit": "mA"}
